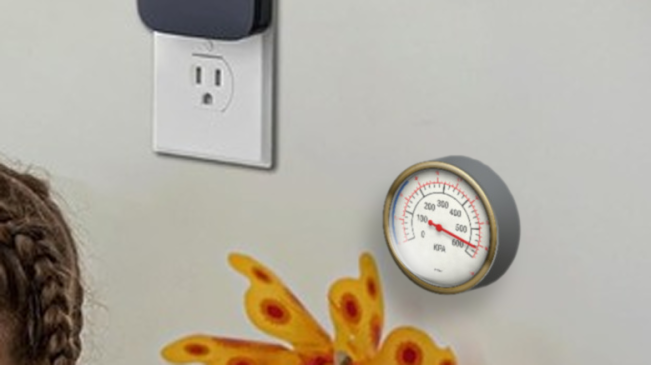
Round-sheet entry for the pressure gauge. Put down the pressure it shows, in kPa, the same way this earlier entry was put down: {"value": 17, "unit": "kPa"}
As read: {"value": 560, "unit": "kPa"}
